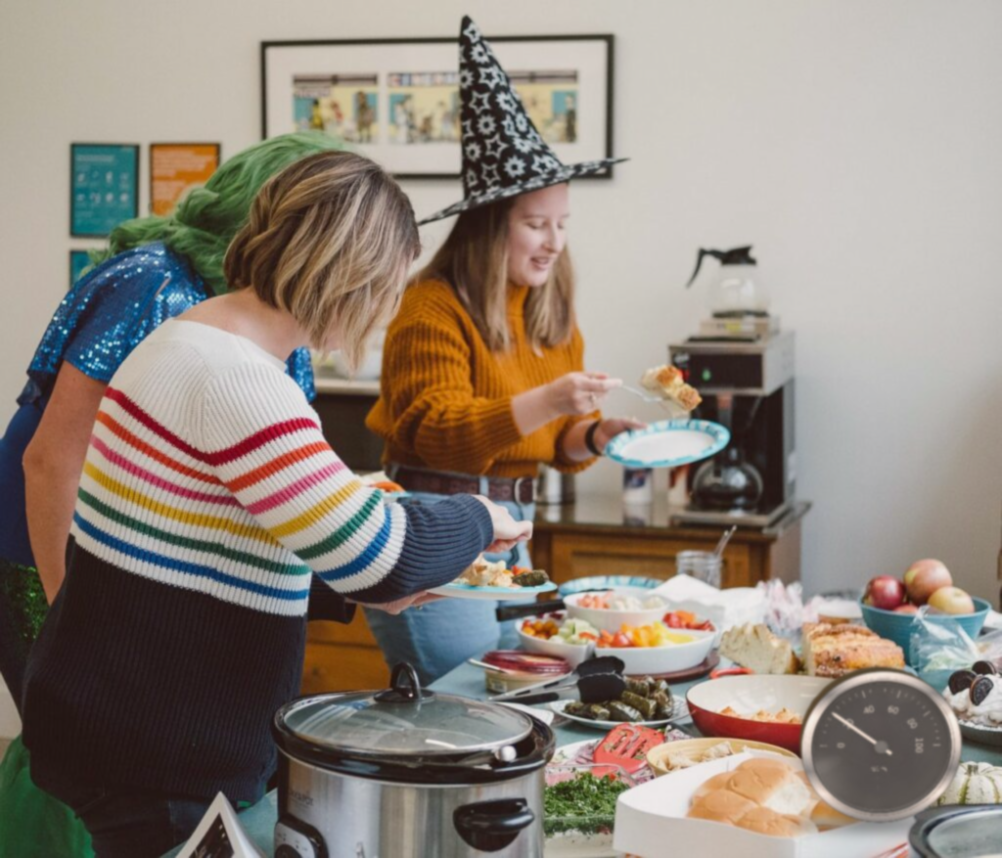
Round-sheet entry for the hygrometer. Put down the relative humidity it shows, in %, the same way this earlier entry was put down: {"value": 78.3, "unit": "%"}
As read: {"value": 20, "unit": "%"}
